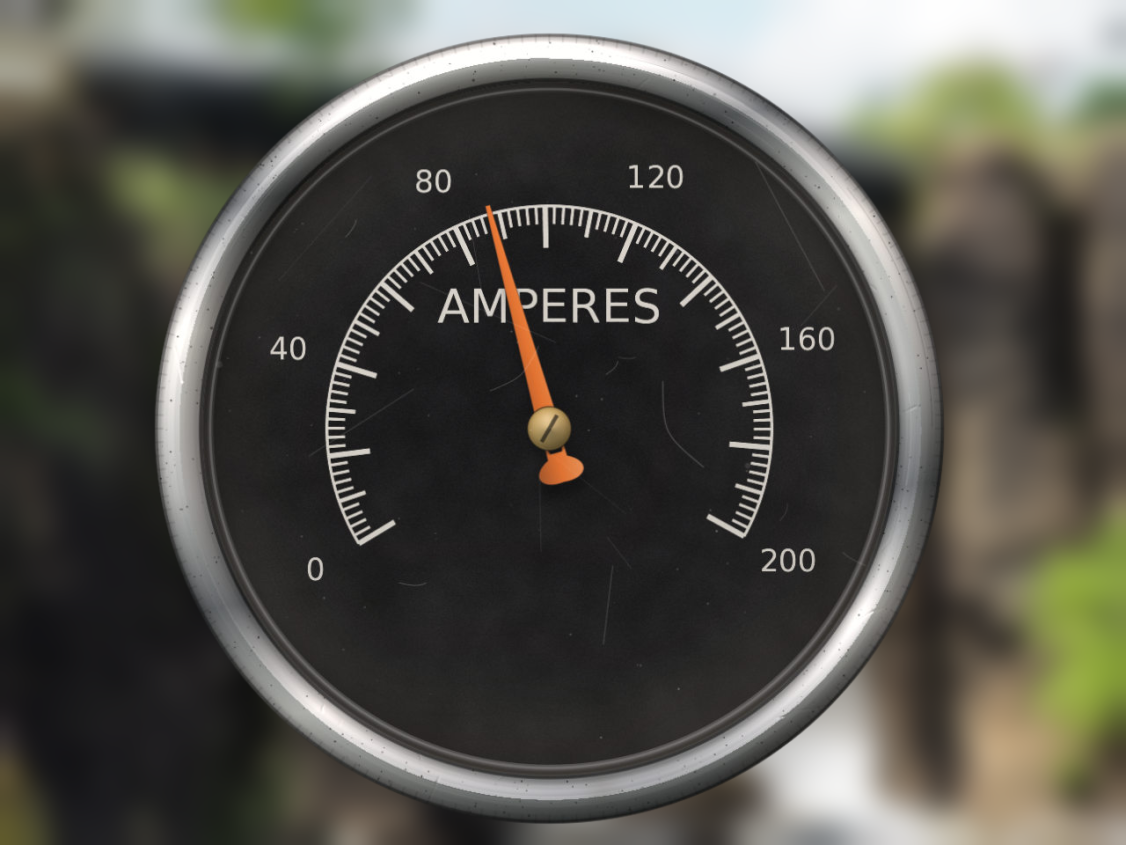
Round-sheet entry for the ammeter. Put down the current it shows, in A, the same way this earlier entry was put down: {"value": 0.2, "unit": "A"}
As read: {"value": 88, "unit": "A"}
